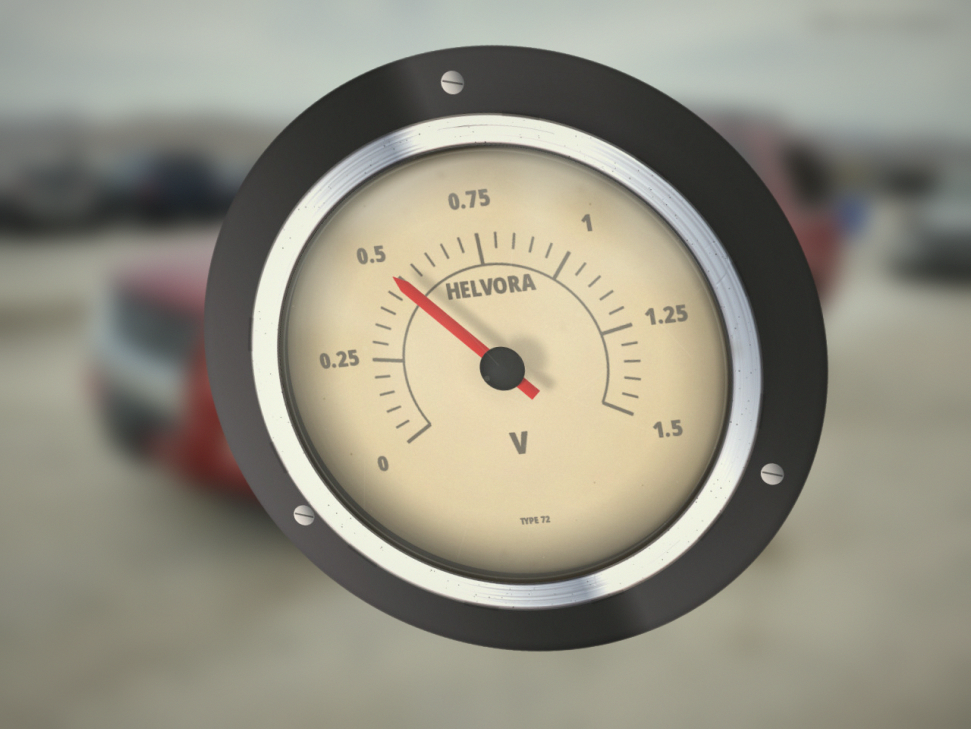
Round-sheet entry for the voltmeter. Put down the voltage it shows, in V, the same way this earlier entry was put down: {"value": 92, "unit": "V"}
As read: {"value": 0.5, "unit": "V"}
